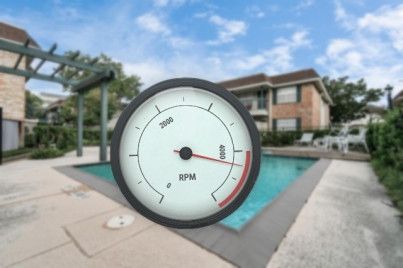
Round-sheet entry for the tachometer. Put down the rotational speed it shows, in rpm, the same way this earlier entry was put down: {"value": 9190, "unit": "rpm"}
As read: {"value": 4250, "unit": "rpm"}
